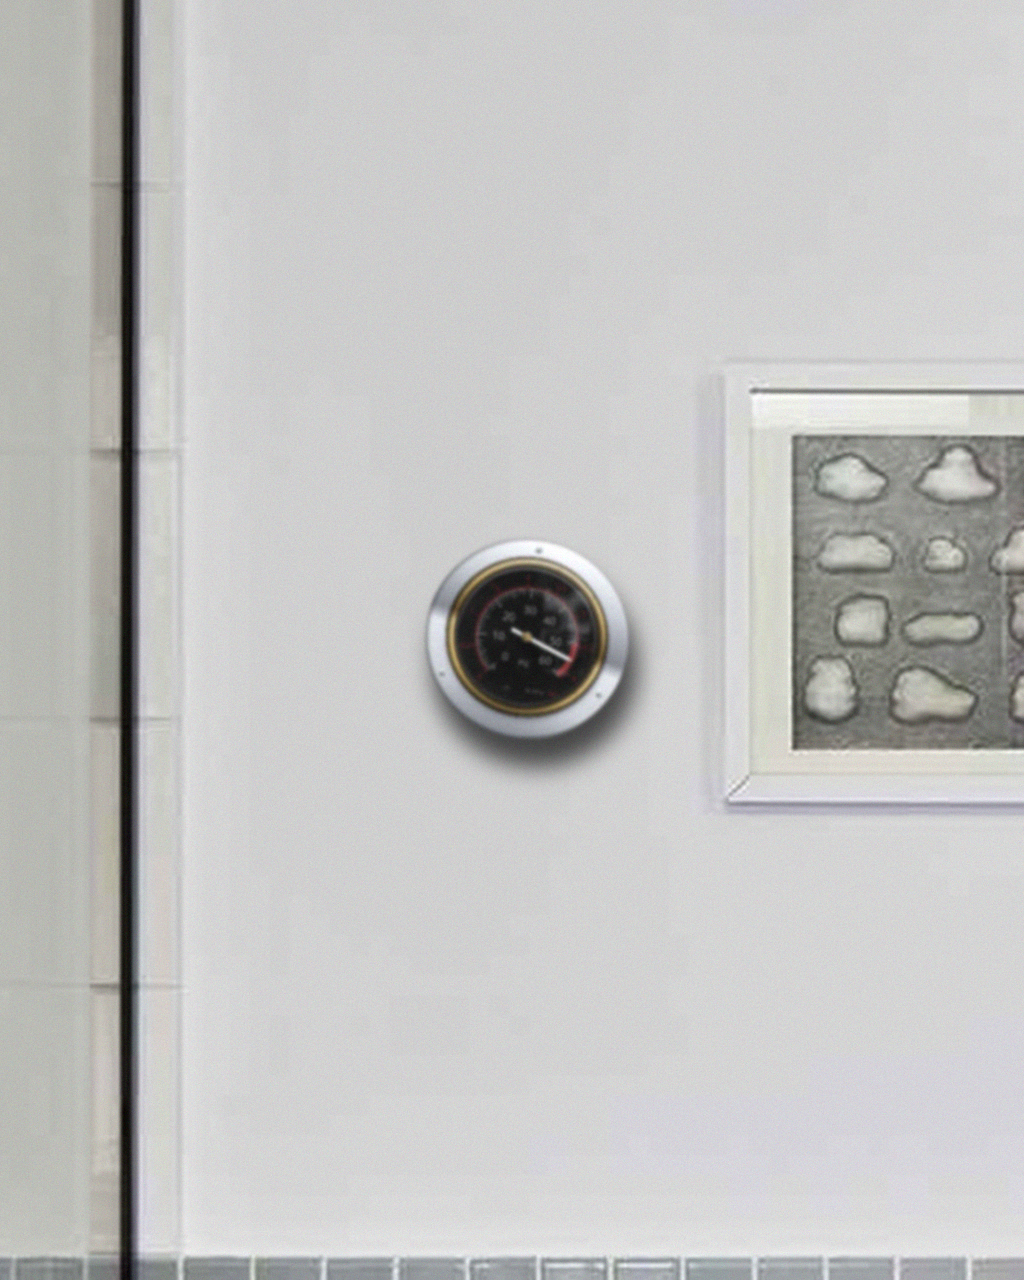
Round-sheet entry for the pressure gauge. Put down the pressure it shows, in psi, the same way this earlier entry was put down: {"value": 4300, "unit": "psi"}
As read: {"value": 55, "unit": "psi"}
